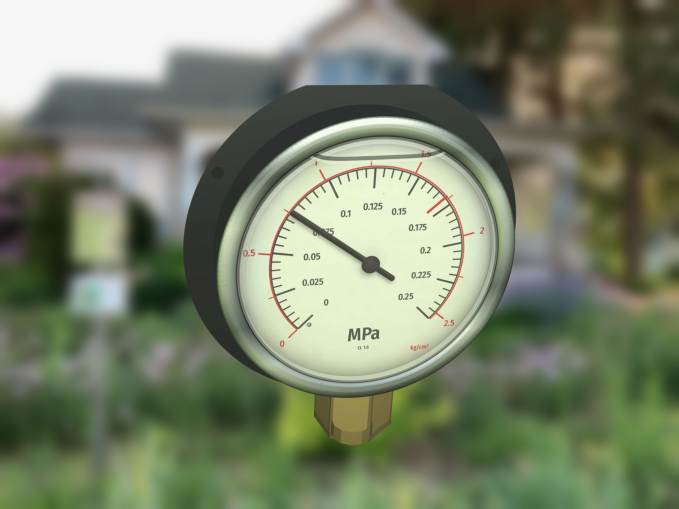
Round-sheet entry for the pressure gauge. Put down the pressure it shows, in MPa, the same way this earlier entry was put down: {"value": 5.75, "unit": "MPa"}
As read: {"value": 0.075, "unit": "MPa"}
